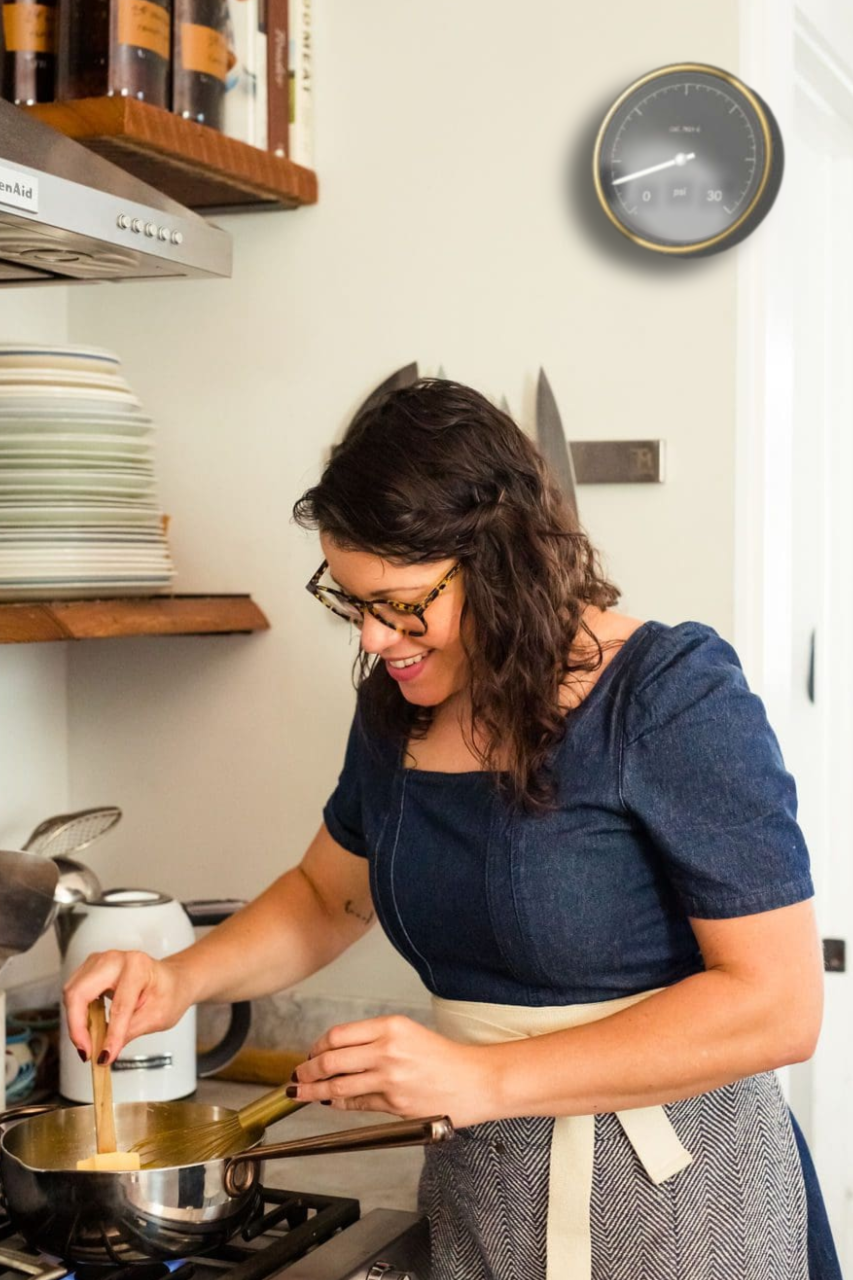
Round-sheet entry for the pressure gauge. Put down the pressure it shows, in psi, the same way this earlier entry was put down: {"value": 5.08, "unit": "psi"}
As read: {"value": 3, "unit": "psi"}
